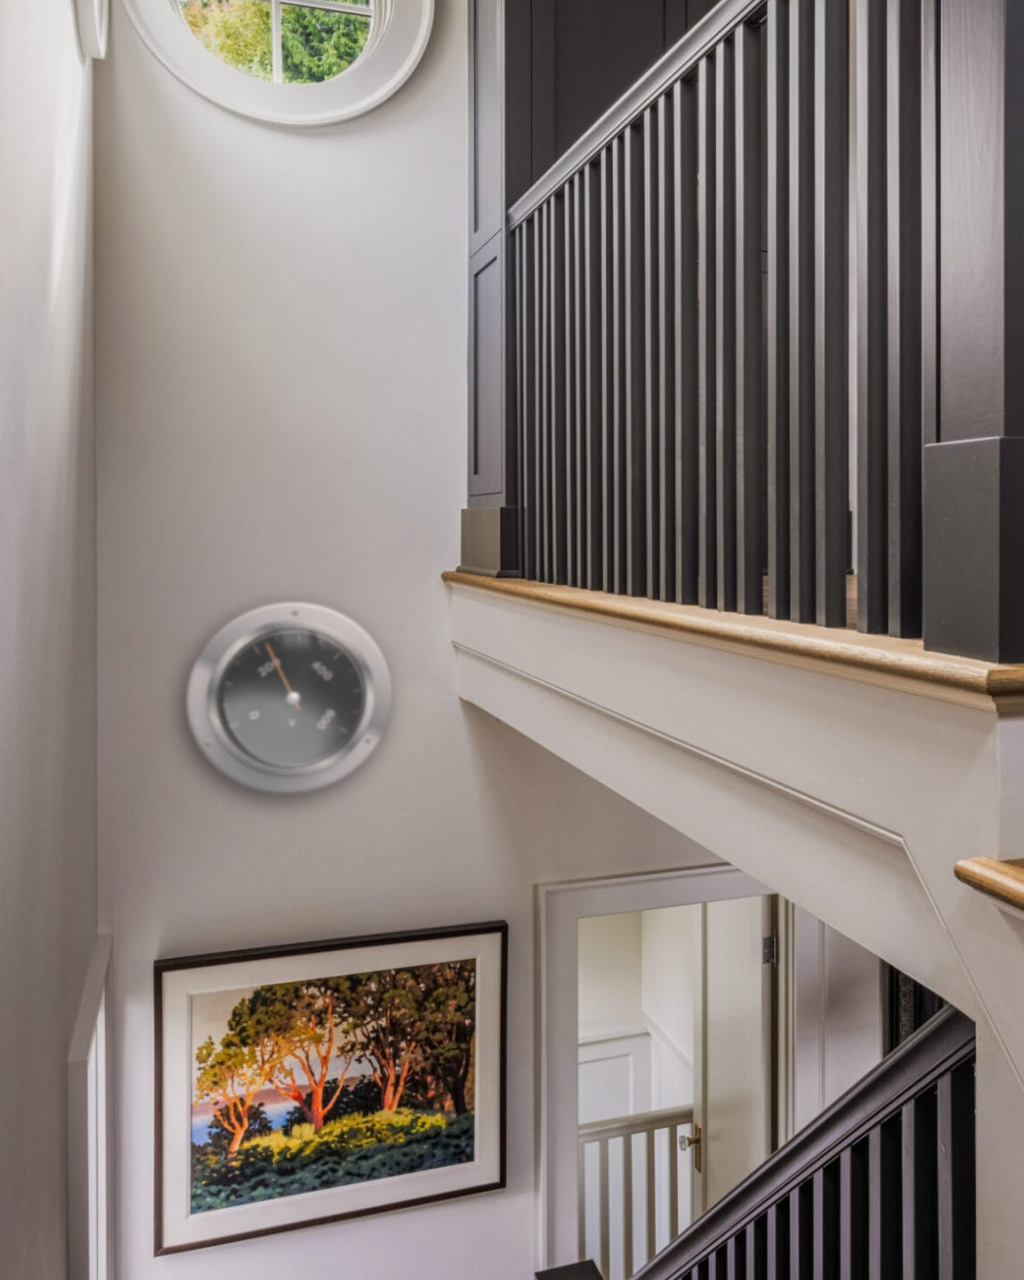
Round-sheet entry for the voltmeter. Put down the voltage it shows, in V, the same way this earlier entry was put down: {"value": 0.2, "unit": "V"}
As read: {"value": 225, "unit": "V"}
